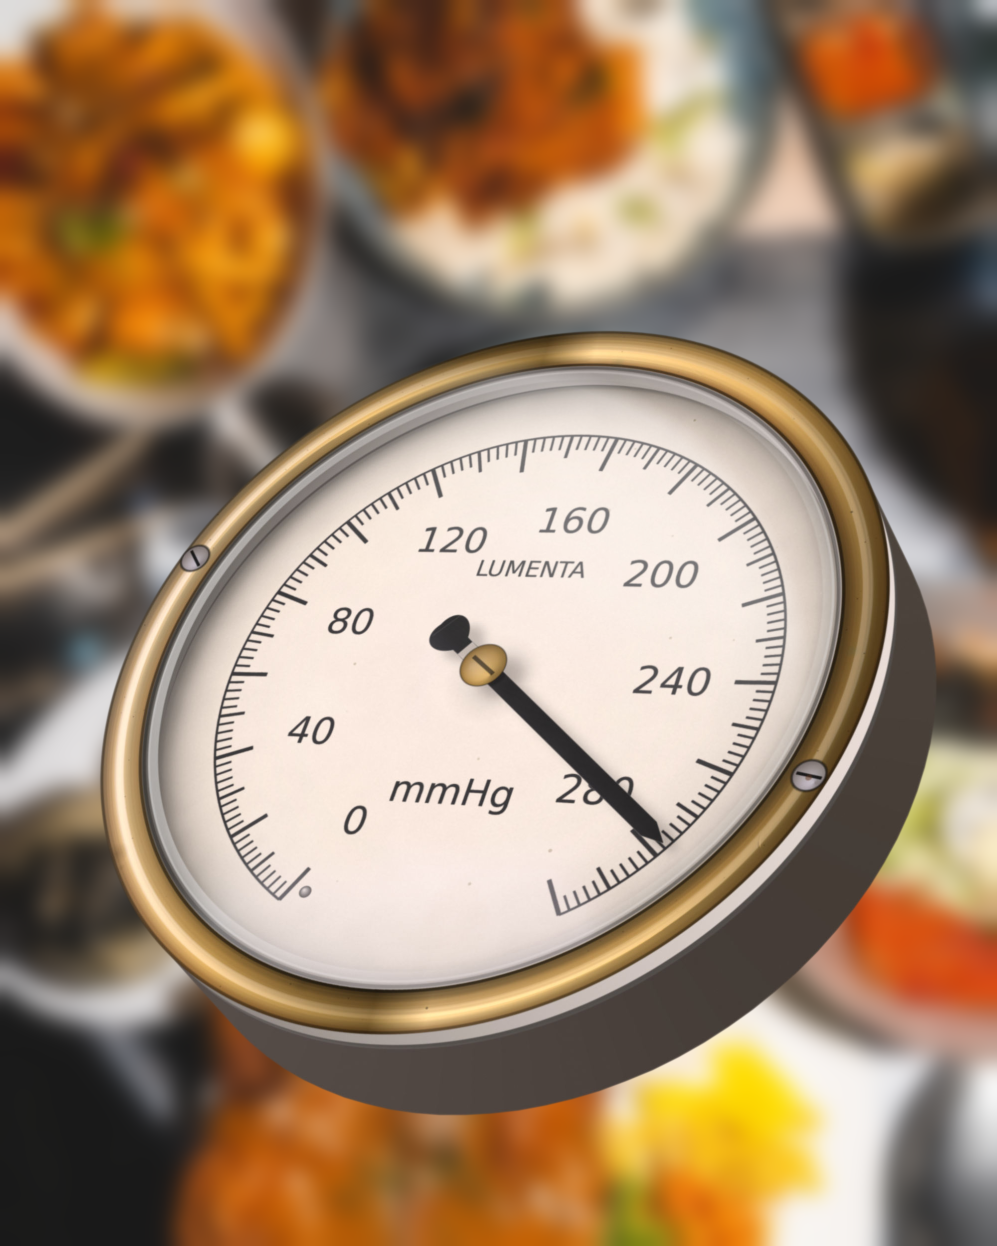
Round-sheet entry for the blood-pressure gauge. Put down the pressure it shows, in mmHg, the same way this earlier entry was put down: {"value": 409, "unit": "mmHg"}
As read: {"value": 278, "unit": "mmHg"}
